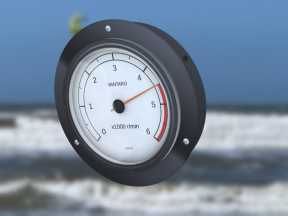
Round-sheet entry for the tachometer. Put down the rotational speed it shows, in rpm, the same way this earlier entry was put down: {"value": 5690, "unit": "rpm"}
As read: {"value": 4500, "unit": "rpm"}
